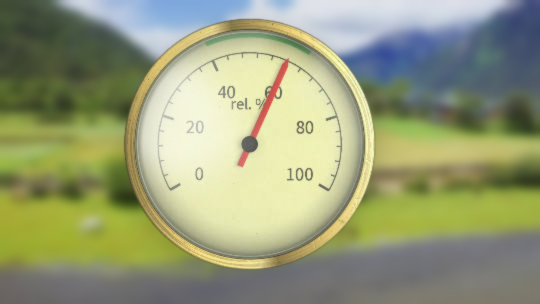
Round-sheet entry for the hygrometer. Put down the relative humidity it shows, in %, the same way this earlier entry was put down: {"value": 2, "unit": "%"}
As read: {"value": 60, "unit": "%"}
